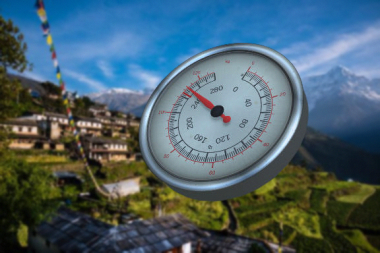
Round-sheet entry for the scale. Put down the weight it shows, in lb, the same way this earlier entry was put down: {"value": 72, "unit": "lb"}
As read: {"value": 250, "unit": "lb"}
